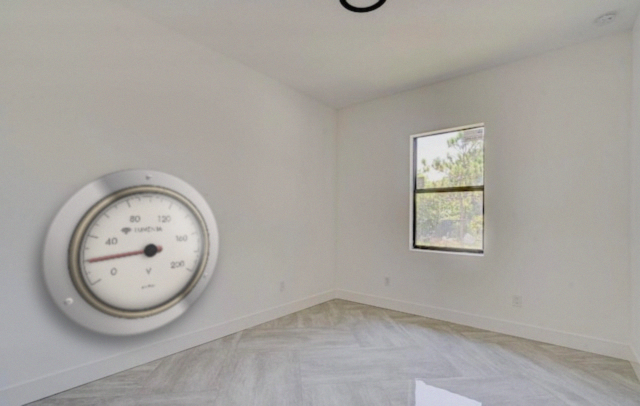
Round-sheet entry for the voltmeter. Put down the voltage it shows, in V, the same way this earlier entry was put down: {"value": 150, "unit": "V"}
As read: {"value": 20, "unit": "V"}
